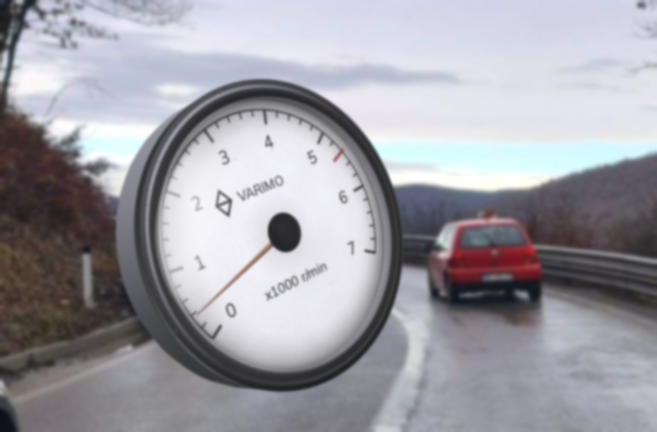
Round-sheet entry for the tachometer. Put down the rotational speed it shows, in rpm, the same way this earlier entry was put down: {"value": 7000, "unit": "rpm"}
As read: {"value": 400, "unit": "rpm"}
